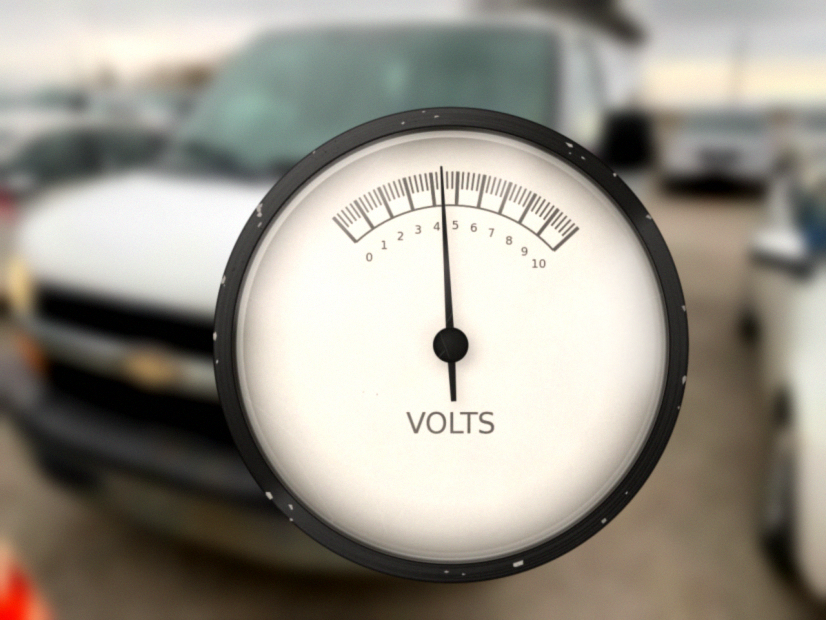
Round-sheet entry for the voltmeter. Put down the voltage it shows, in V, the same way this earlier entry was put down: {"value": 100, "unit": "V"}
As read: {"value": 4.4, "unit": "V"}
